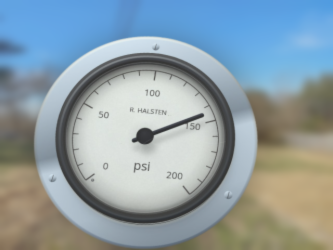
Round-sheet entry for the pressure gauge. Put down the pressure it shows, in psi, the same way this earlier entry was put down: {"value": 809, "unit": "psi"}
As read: {"value": 145, "unit": "psi"}
